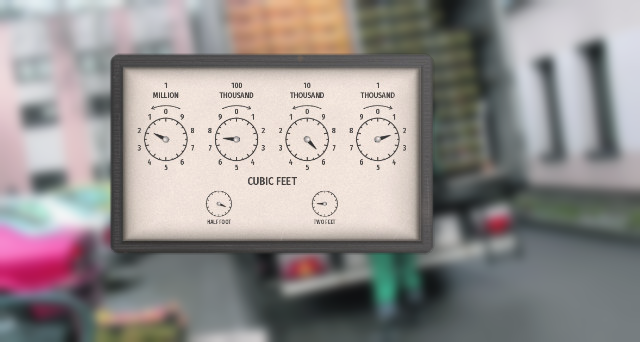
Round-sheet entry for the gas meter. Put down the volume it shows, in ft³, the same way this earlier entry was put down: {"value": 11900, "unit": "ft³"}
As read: {"value": 176200, "unit": "ft³"}
